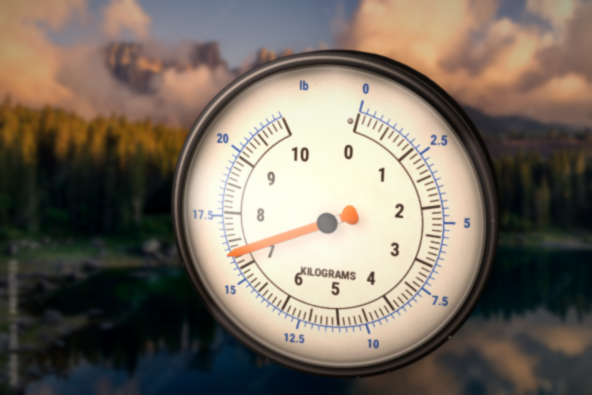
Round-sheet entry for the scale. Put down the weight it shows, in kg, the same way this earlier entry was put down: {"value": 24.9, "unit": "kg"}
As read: {"value": 7.3, "unit": "kg"}
